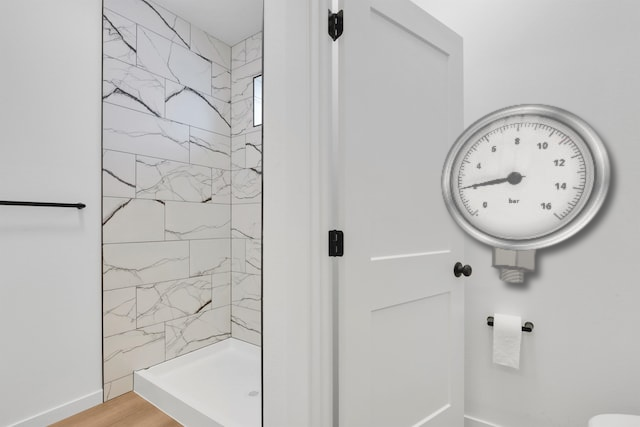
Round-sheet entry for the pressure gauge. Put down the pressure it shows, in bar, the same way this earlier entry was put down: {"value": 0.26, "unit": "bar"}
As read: {"value": 2, "unit": "bar"}
